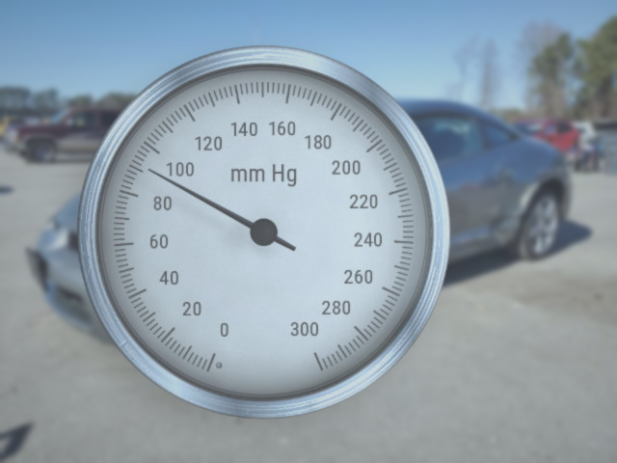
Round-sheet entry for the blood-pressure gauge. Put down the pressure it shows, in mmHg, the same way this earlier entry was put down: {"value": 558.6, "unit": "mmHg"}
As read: {"value": 92, "unit": "mmHg"}
